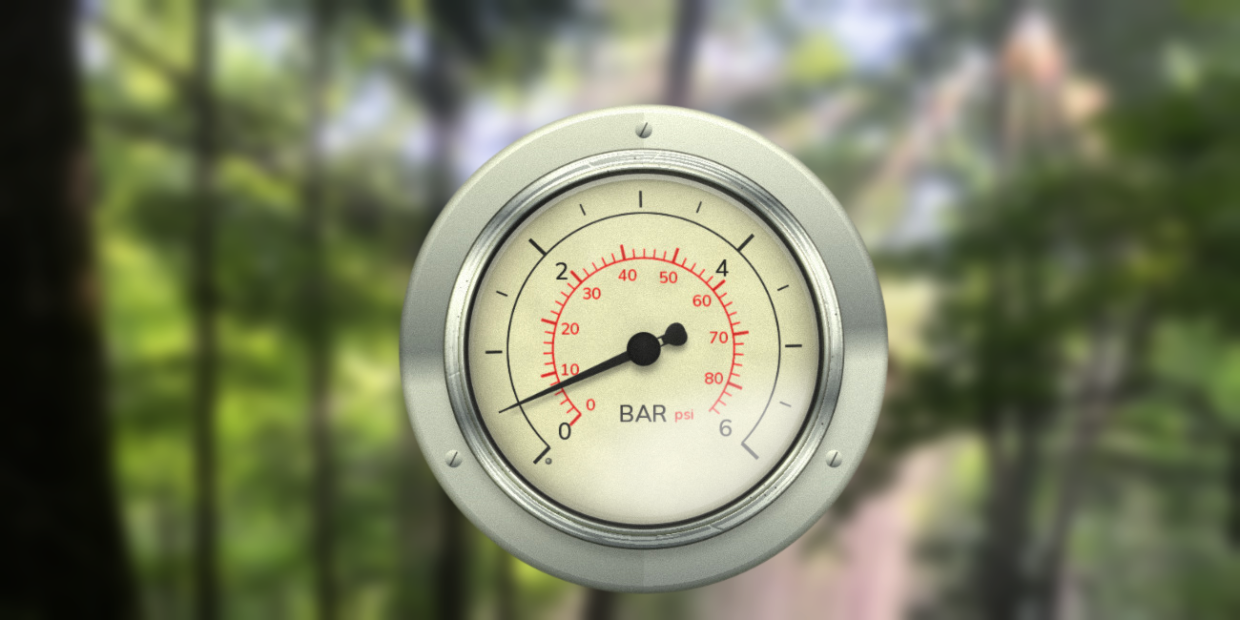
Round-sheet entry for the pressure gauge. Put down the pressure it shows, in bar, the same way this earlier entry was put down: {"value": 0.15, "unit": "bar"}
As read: {"value": 0.5, "unit": "bar"}
